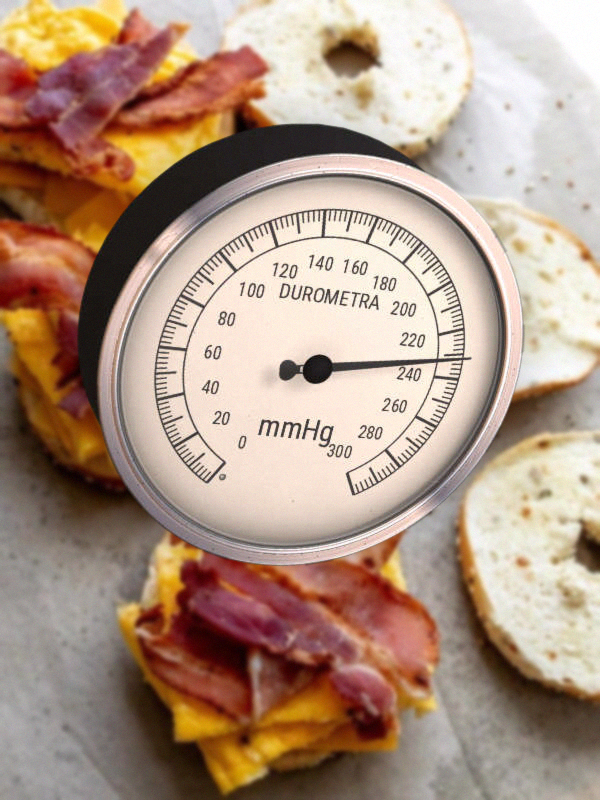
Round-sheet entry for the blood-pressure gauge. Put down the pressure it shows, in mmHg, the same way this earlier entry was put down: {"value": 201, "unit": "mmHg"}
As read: {"value": 230, "unit": "mmHg"}
